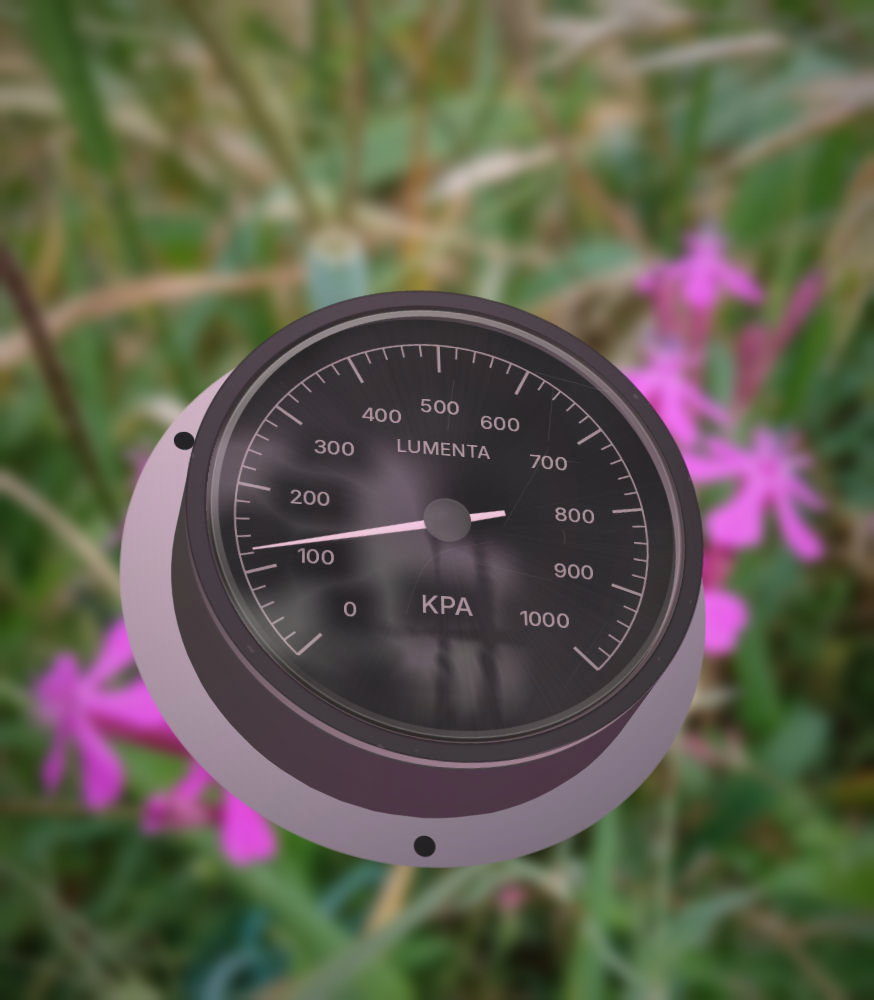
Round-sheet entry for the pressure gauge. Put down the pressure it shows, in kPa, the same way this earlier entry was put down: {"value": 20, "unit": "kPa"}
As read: {"value": 120, "unit": "kPa"}
